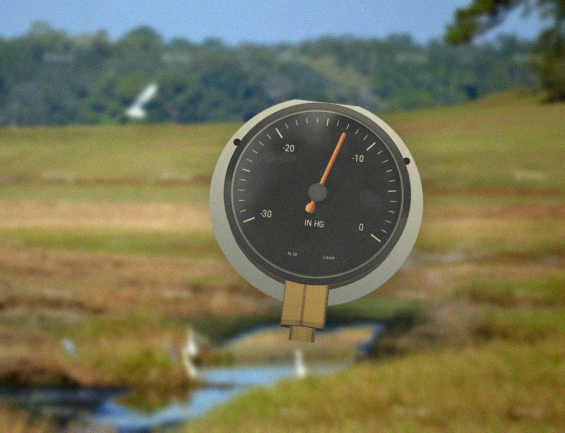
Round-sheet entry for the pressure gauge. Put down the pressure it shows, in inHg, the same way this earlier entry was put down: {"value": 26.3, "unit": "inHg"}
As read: {"value": -13, "unit": "inHg"}
